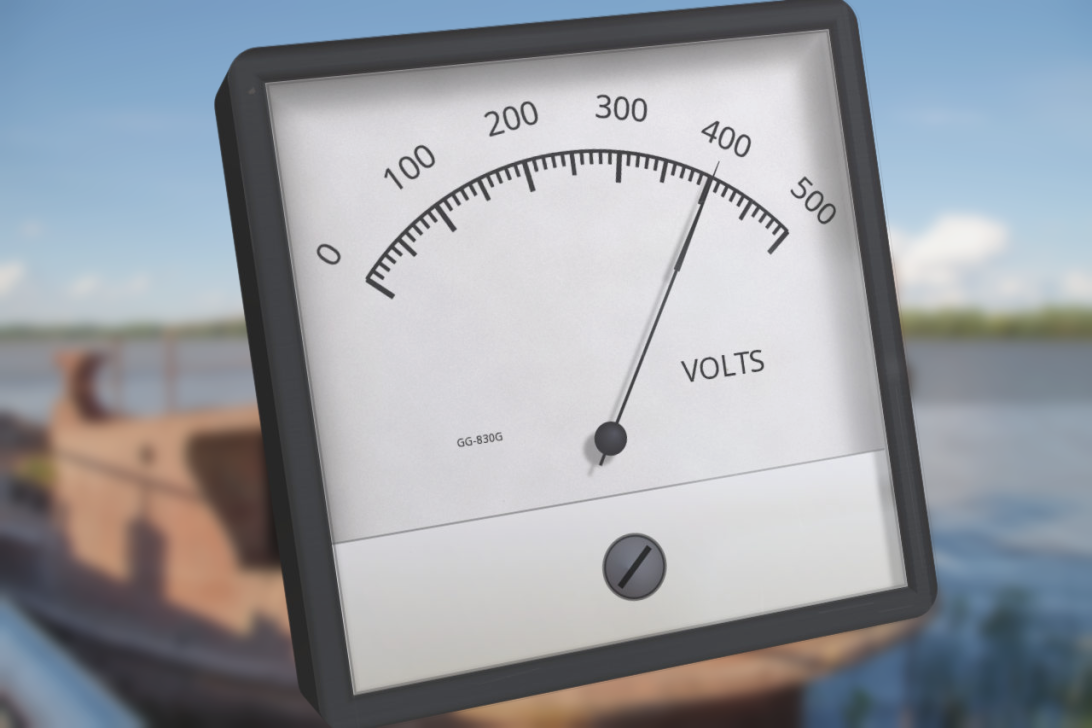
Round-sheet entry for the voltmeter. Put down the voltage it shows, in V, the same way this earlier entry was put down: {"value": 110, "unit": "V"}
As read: {"value": 400, "unit": "V"}
